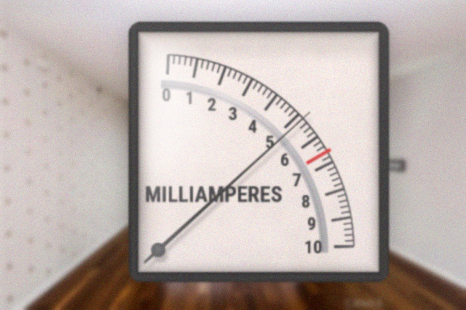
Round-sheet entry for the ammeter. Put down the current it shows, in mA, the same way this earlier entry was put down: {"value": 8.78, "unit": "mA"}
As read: {"value": 5.2, "unit": "mA"}
